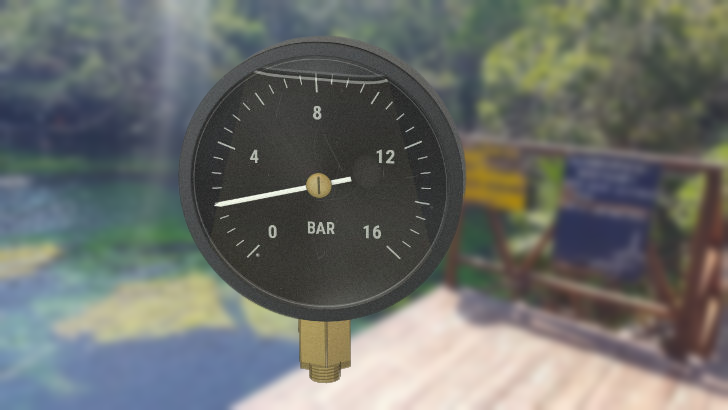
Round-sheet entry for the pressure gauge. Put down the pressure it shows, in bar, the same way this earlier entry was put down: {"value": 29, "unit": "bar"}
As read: {"value": 2, "unit": "bar"}
